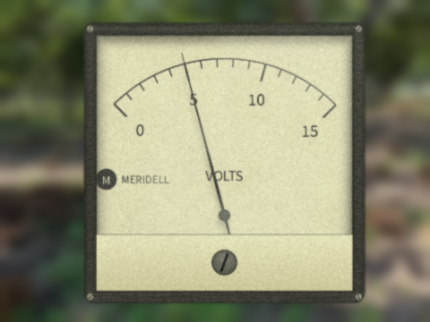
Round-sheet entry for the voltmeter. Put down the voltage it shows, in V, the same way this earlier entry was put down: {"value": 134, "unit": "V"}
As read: {"value": 5, "unit": "V"}
